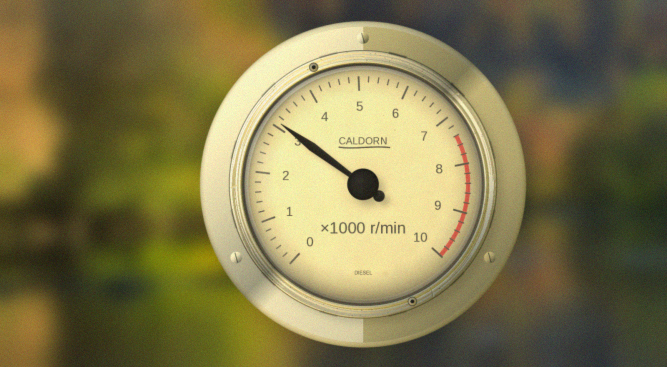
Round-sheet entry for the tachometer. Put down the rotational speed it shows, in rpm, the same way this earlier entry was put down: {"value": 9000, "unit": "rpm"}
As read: {"value": 3100, "unit": "rpm"}
